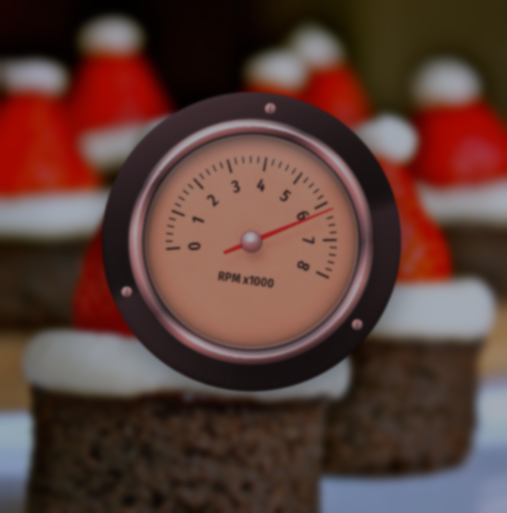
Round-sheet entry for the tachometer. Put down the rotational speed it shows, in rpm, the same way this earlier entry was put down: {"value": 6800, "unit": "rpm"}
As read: {"value": 6200, "unit": "rpm"}
